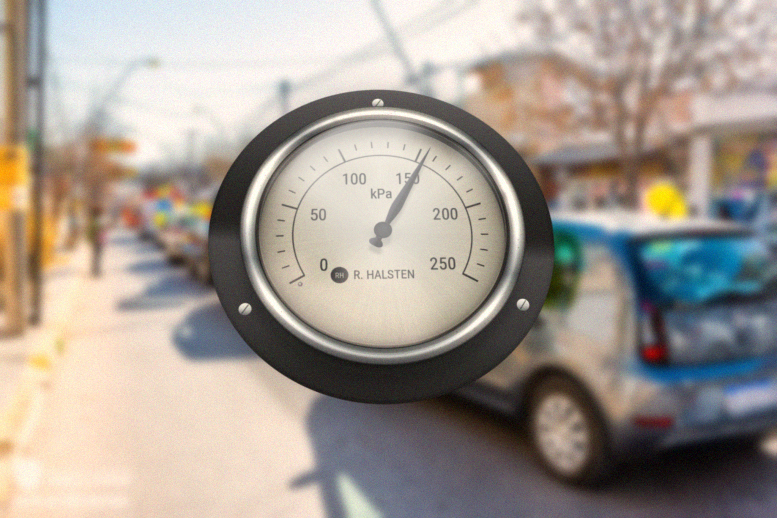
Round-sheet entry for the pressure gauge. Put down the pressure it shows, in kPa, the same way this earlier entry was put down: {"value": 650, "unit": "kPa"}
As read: {"value": 155, "unit": "kPa"}
